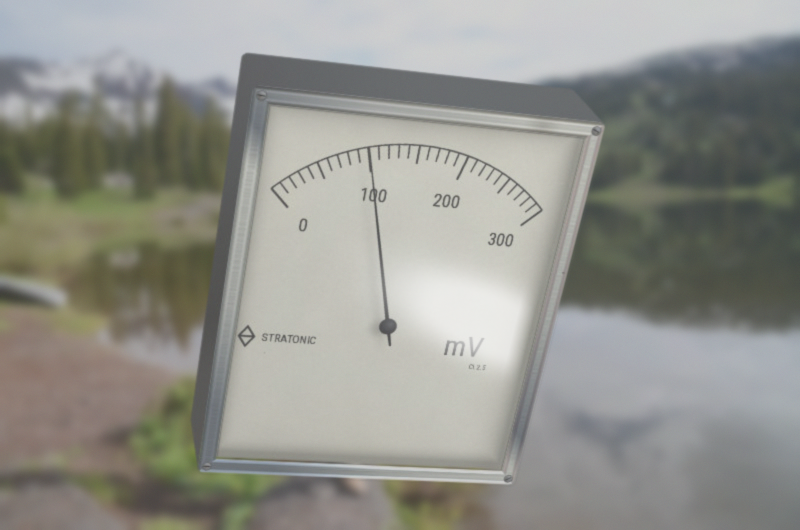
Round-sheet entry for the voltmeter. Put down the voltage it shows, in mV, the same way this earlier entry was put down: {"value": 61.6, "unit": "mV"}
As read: {"value": 100, "unit": "mV"}
